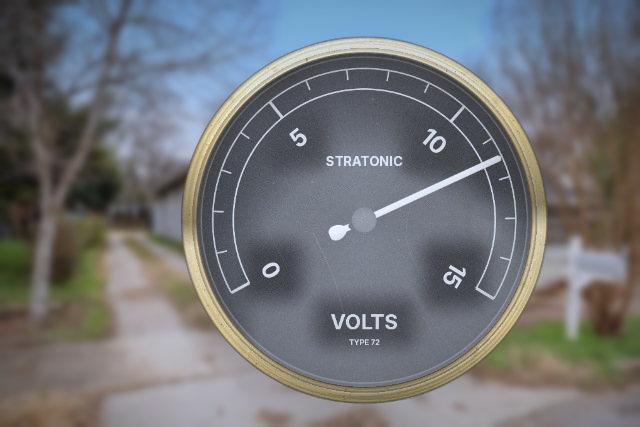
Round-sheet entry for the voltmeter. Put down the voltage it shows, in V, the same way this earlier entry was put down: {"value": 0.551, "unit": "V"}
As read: {"value": 11.5, "unit": "V"}
